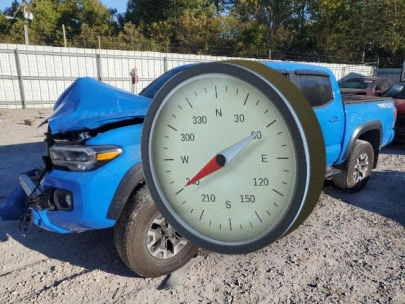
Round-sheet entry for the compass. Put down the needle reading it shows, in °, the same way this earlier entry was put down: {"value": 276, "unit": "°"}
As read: {"value": 240, "unit": "°"}
